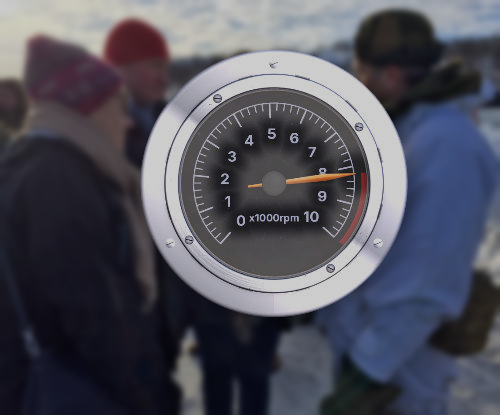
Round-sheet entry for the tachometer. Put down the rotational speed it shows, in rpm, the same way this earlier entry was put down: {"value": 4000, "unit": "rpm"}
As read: {"value": 8200, "unit": "rpm"}
